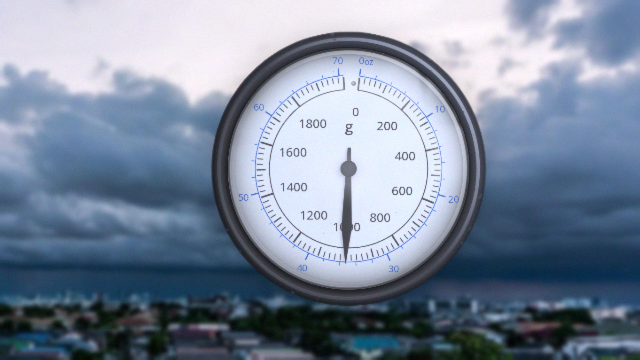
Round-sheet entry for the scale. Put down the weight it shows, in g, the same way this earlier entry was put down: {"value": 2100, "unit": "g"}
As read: {"value": 1000, "unit": "g"}
